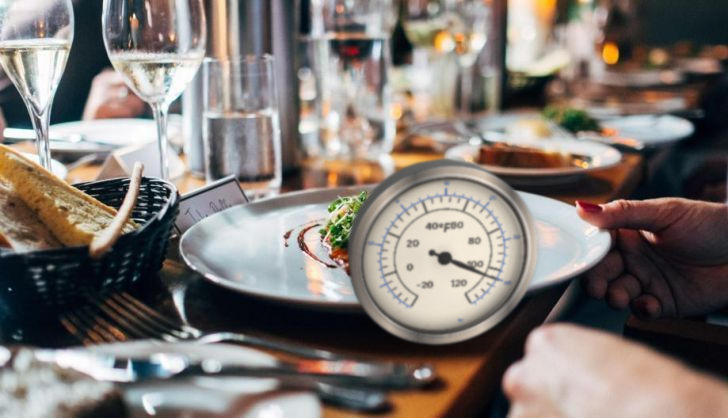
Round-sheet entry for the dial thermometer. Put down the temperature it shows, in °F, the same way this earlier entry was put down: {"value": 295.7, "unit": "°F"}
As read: {"value": 104, "unit": "°F"}
